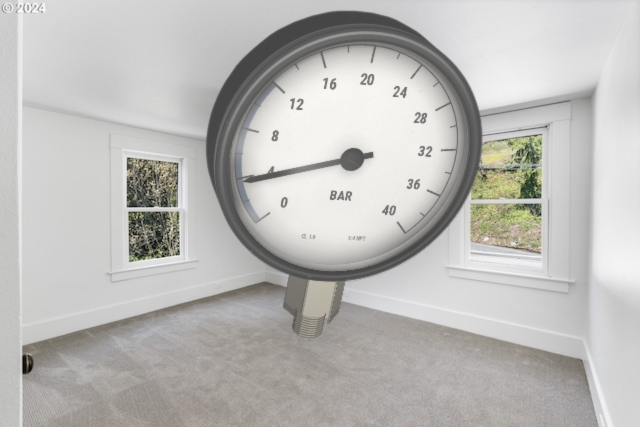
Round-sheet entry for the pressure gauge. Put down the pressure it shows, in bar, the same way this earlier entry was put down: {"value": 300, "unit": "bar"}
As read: {"value": 4, "unit": "bar"}
